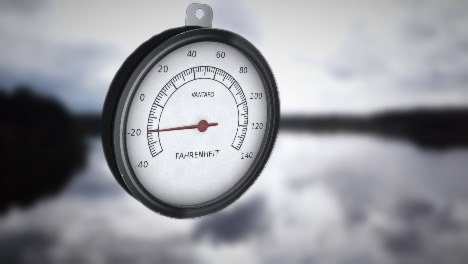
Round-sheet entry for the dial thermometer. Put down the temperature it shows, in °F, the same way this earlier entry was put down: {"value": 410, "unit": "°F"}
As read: {"value": -20, "unit": "°F"}
